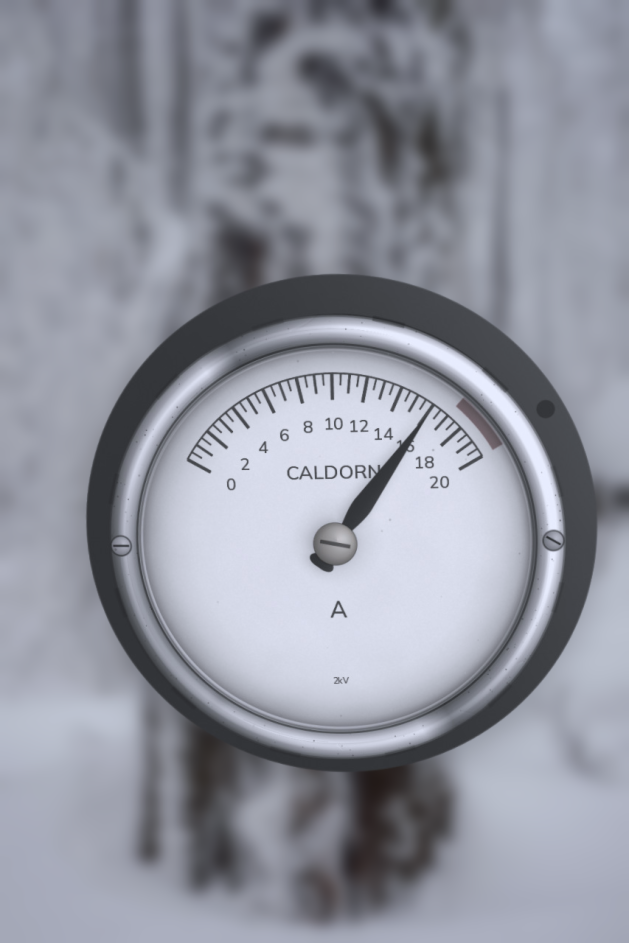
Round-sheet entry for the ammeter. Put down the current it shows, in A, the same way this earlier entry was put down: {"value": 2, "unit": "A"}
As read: {"value": 16, "unit": "A"}
